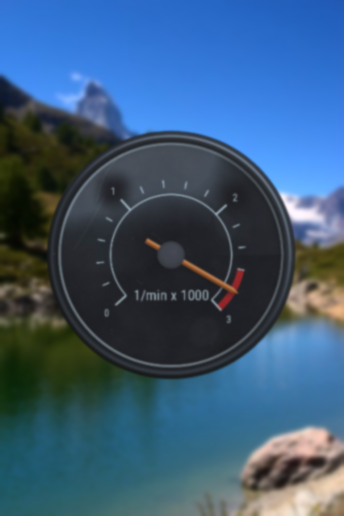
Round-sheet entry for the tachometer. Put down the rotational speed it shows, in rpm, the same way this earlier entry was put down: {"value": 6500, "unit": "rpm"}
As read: {"value": 2800, "unit": "rpm"}
